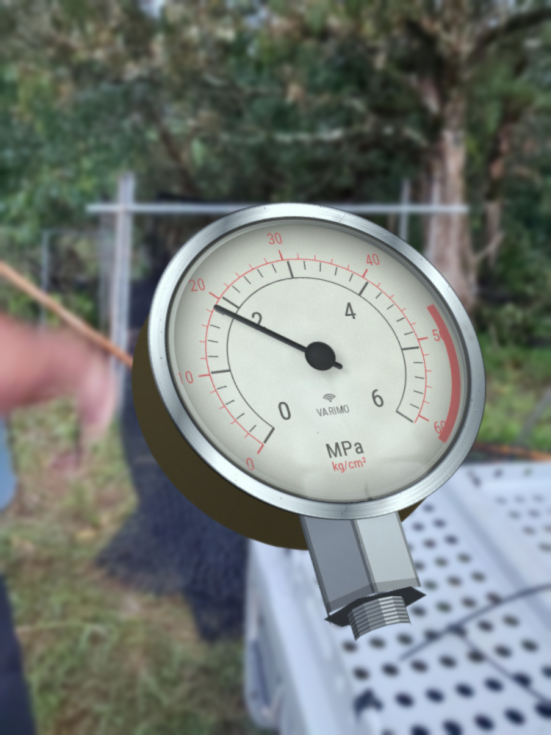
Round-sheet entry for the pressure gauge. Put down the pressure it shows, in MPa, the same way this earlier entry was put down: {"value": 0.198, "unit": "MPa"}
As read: {"value": 1.8, "unit": "MPa"}
